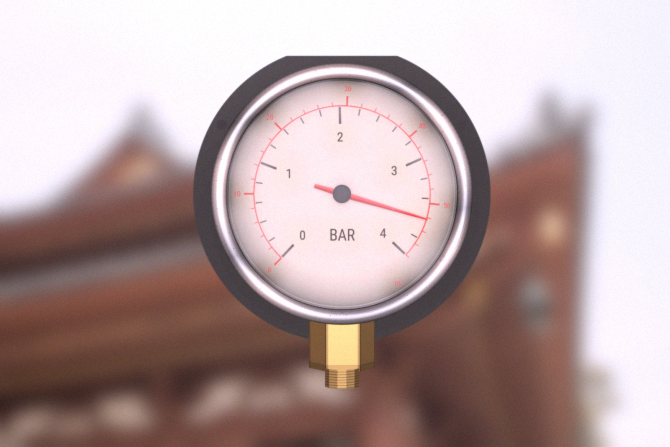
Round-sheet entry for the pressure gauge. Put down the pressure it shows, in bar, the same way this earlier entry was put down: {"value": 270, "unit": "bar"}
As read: {"value": 3.6, "unit": "bar"}
